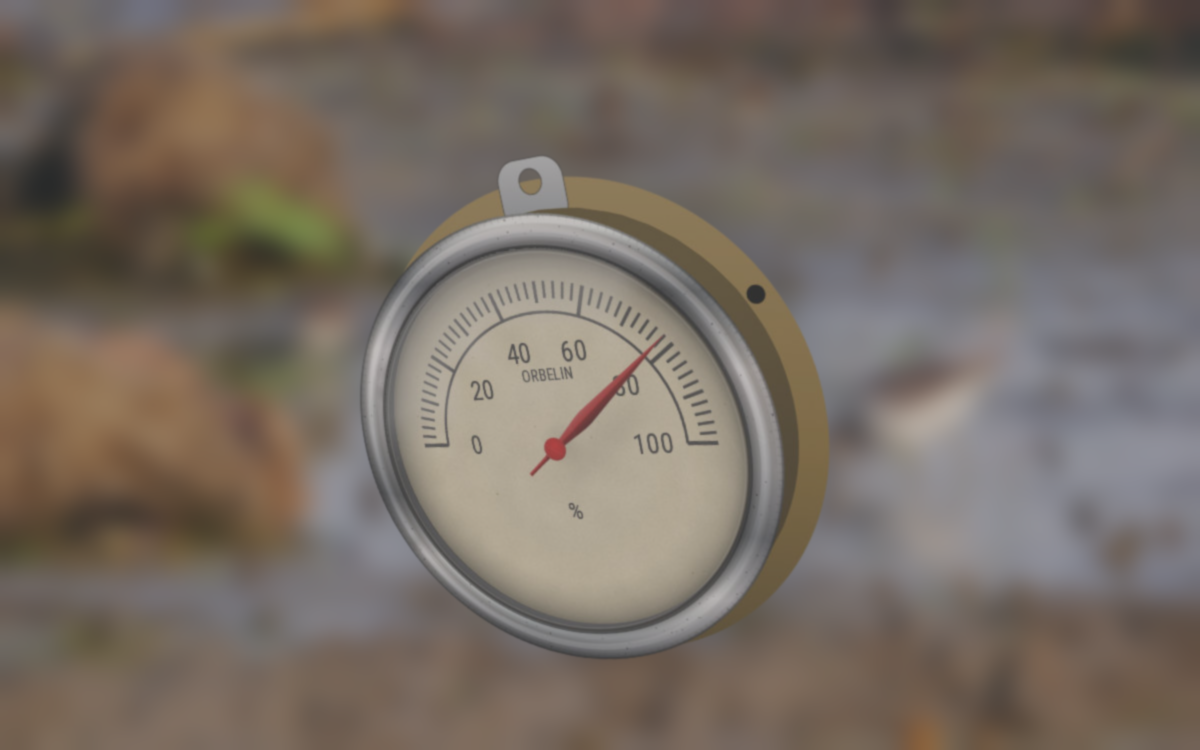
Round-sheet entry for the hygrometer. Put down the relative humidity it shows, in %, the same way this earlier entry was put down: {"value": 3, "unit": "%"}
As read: {"value": 78, "unit": "%"}
